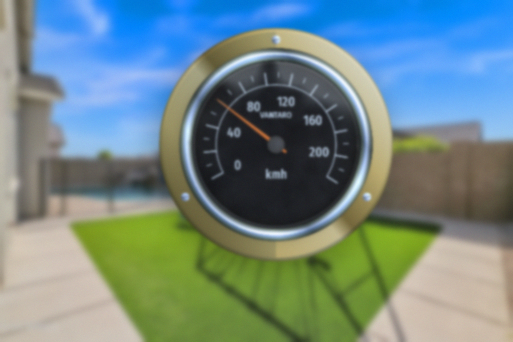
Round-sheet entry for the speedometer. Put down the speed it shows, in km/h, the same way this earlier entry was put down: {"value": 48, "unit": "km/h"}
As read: {"value": 60, "unit": "km/h"}
